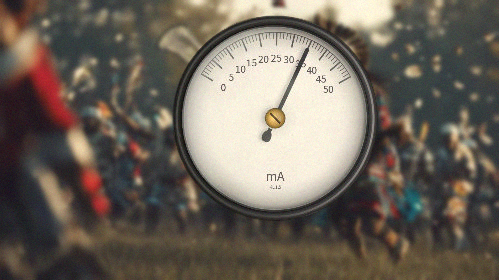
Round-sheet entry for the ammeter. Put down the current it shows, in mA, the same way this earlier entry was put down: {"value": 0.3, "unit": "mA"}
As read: {"value": 35, "unit": "mA"}
